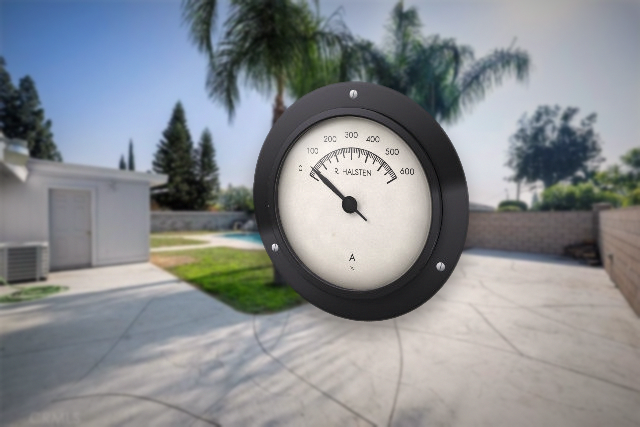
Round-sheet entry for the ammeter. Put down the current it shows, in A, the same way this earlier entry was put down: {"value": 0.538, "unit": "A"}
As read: {"value": 50, "unit": "A"}
